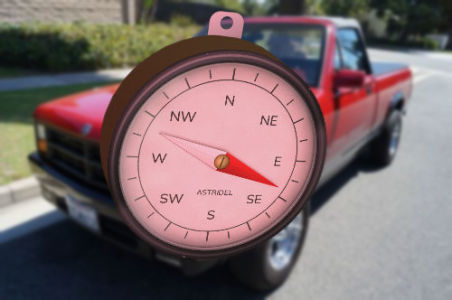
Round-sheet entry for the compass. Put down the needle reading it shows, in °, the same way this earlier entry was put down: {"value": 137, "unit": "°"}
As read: {"value": 112.5, "unit": "°"}
